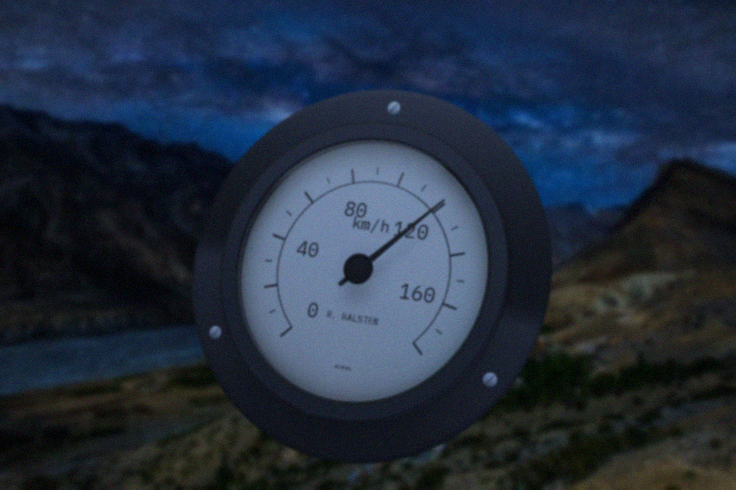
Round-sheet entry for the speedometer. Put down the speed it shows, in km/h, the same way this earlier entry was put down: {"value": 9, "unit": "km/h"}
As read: {"value": 120, "unit": "km/h"}
